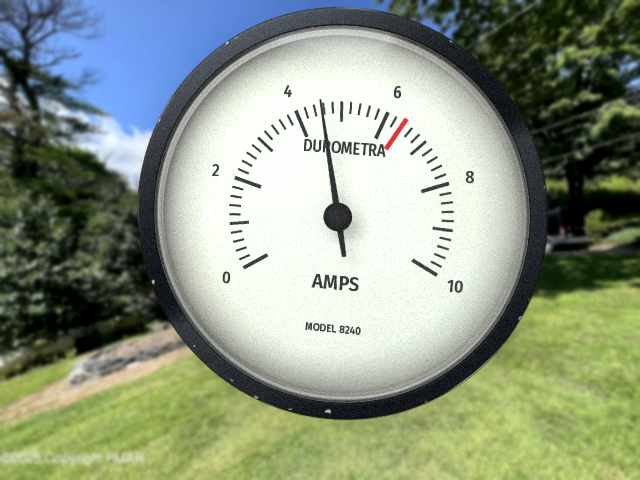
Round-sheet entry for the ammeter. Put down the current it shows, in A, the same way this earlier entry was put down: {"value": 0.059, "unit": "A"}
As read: {"value": 4.6, "unit": "A"}
